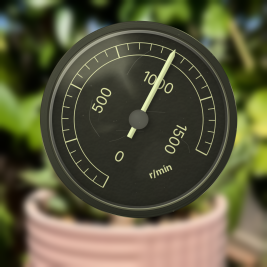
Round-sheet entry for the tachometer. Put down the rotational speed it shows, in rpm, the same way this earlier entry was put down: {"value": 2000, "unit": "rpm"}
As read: {"value": 1000, "unit": "rpm"}
